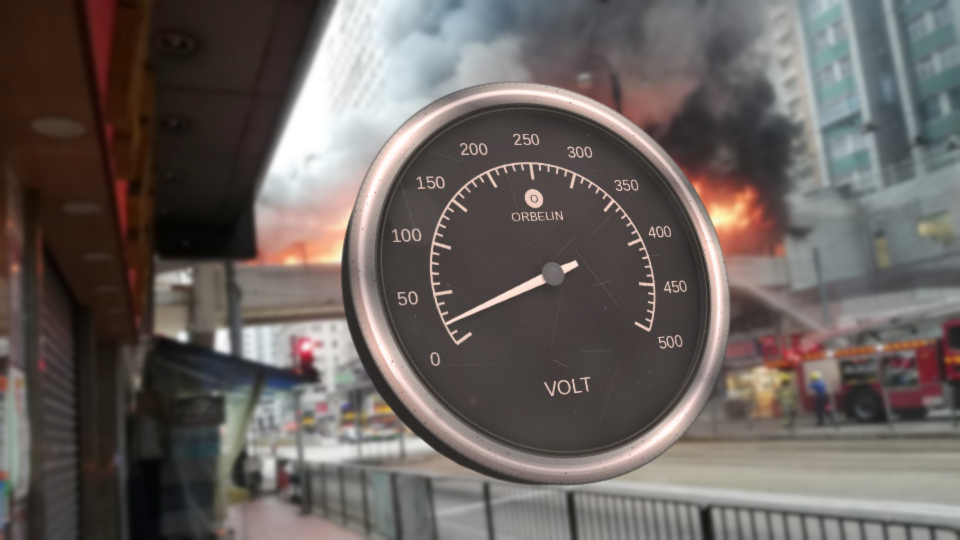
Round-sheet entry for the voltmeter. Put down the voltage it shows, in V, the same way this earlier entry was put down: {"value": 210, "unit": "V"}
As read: {"value": 20, "unit": "V"}
